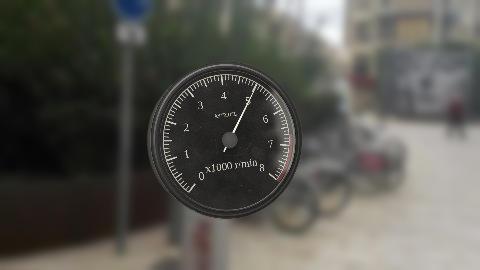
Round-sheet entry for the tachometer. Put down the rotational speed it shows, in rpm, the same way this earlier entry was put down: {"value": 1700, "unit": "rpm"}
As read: {"value": 5000, "unit": "rpm"}
